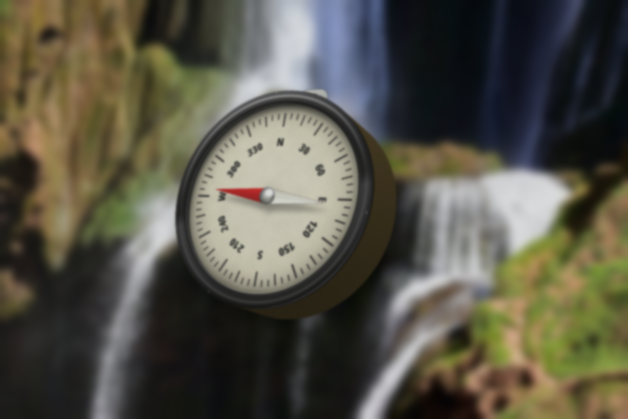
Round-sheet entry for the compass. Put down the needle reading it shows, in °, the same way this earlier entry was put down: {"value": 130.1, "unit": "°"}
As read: {"value": 275, "unit": "°"}
